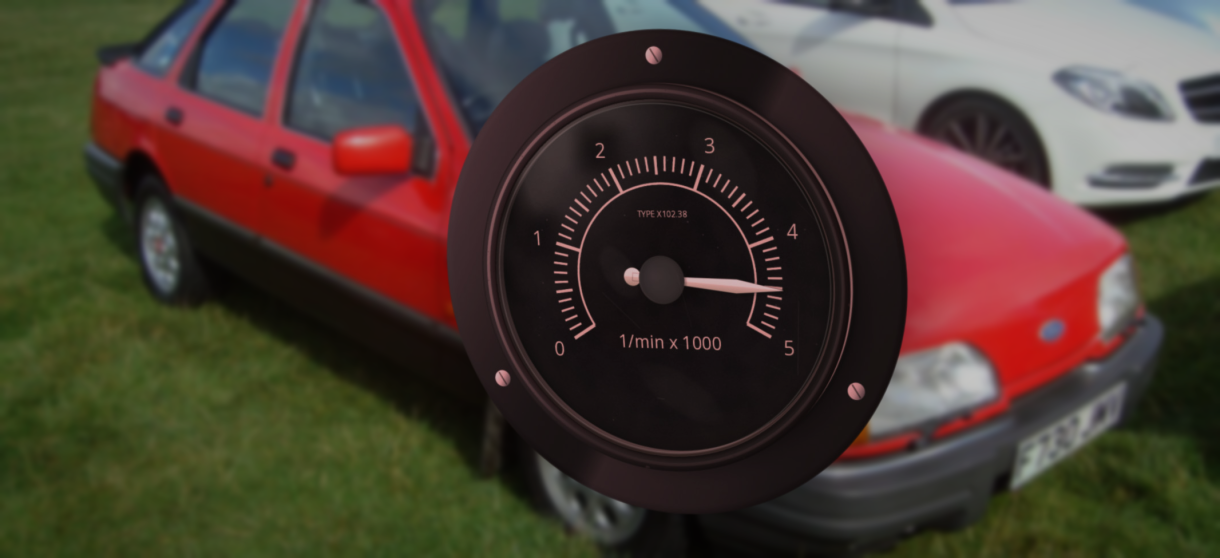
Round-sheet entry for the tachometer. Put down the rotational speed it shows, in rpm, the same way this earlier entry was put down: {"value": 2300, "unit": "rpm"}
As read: {"value": 4500, "unit": "rpm"}
